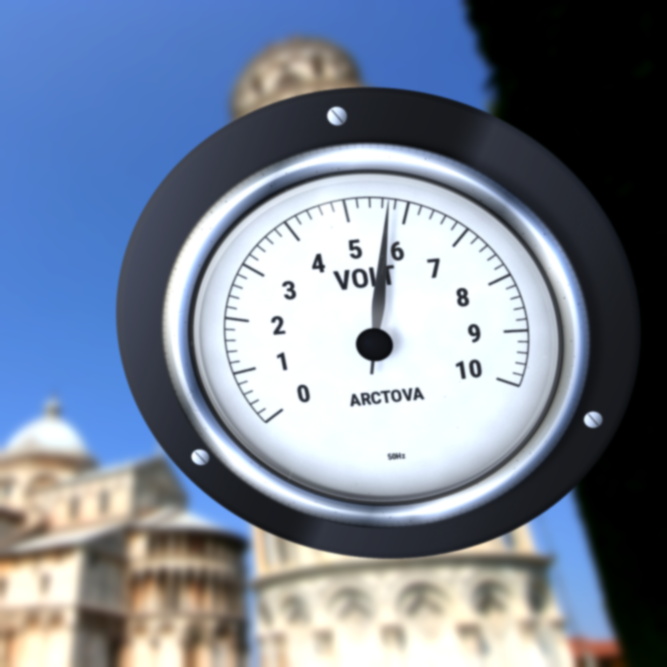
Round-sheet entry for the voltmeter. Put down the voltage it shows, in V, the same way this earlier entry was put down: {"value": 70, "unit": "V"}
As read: {"value": 5.7, "unit": "V"}
